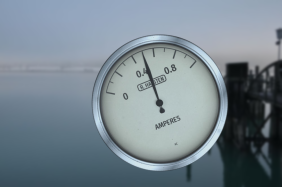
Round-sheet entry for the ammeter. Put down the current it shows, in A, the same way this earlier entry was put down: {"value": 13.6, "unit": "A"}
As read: {"value": 0.5, "unit": "A"}
